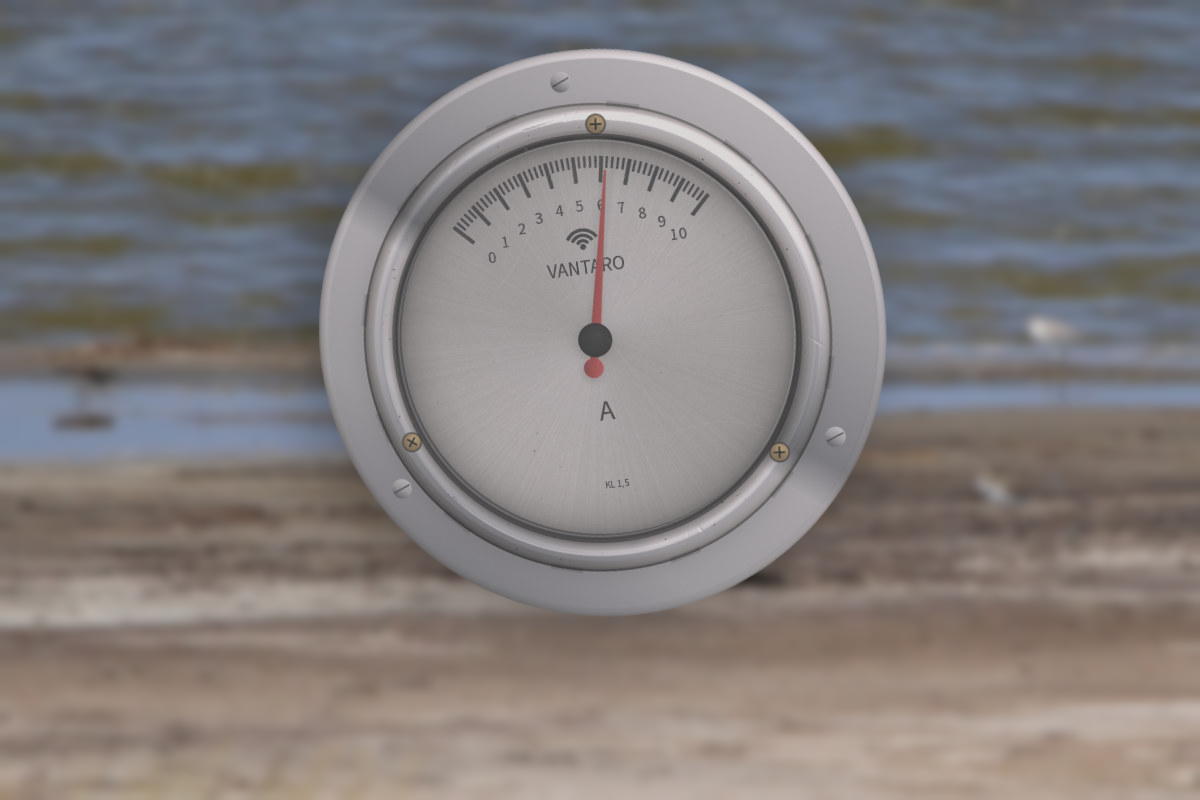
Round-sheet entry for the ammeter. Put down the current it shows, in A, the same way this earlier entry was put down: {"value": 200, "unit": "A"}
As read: {"value": 6.2, "unit": "A"}
